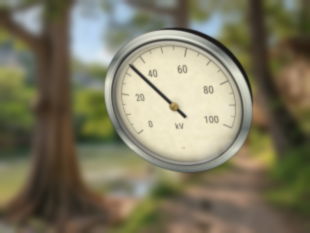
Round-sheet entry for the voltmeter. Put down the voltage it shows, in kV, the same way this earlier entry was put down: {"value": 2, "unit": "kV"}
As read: {"value": 35, "unit": "kV"}
